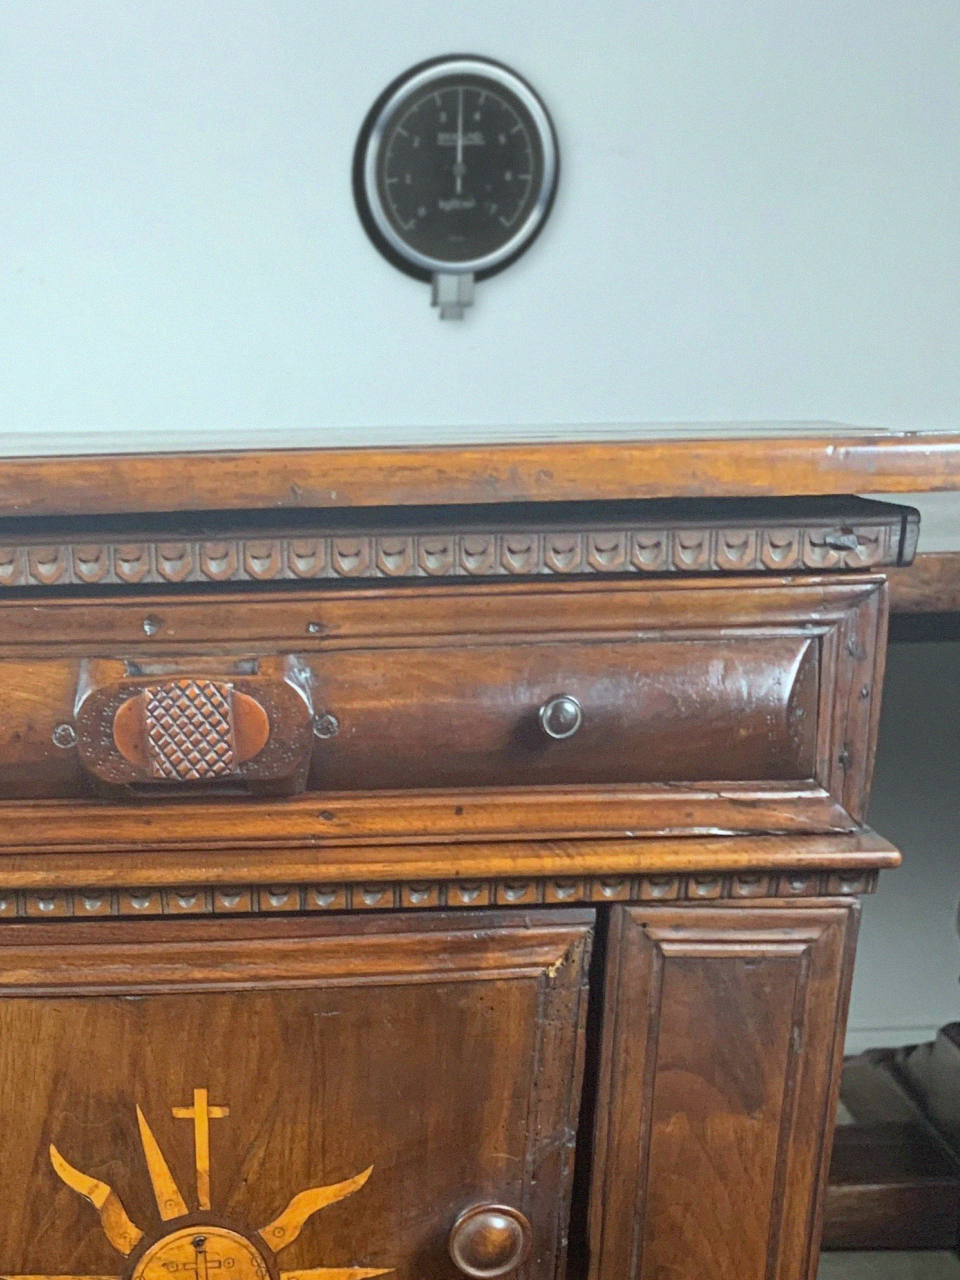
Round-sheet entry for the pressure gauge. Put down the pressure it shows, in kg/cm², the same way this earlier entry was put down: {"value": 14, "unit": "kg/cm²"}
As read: {"value": 3.5, "unit": "kg/cm²"}
